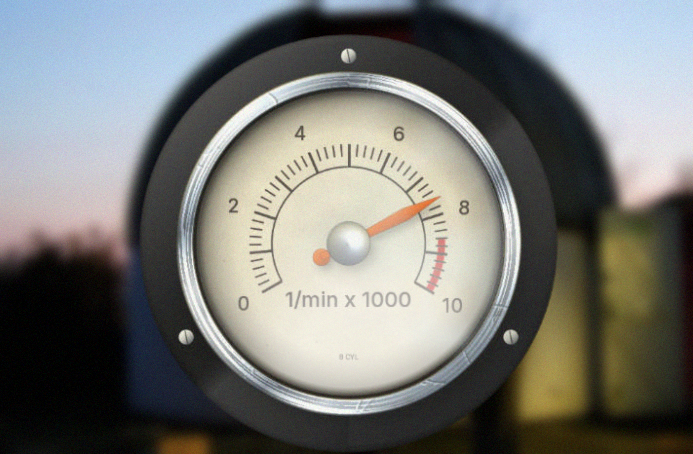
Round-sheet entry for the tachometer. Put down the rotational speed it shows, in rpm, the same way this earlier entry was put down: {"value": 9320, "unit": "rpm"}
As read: {"value": 7600, "unit": "rpm"}
